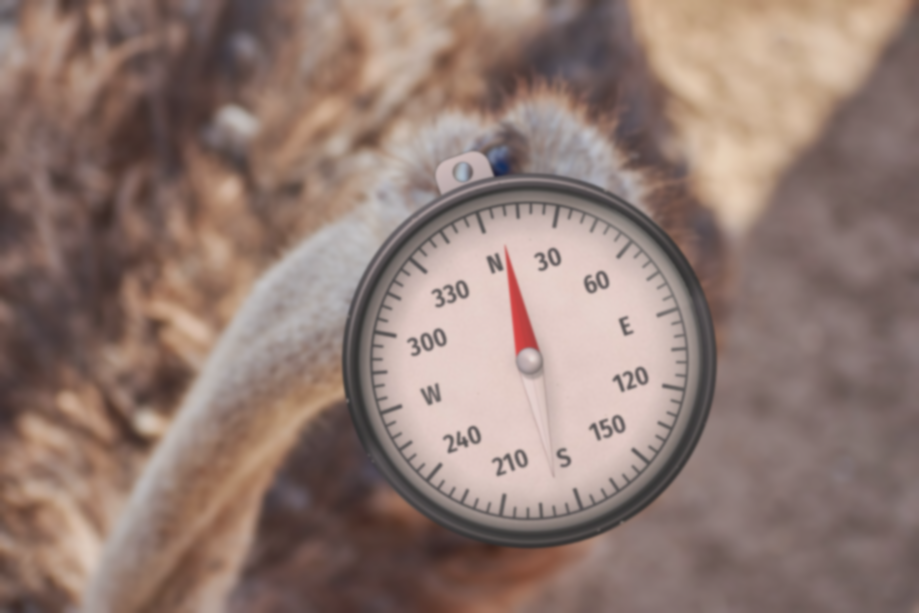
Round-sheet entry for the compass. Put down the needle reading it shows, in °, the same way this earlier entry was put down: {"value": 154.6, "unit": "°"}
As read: {"value": 7.5, "unit": "°"}
